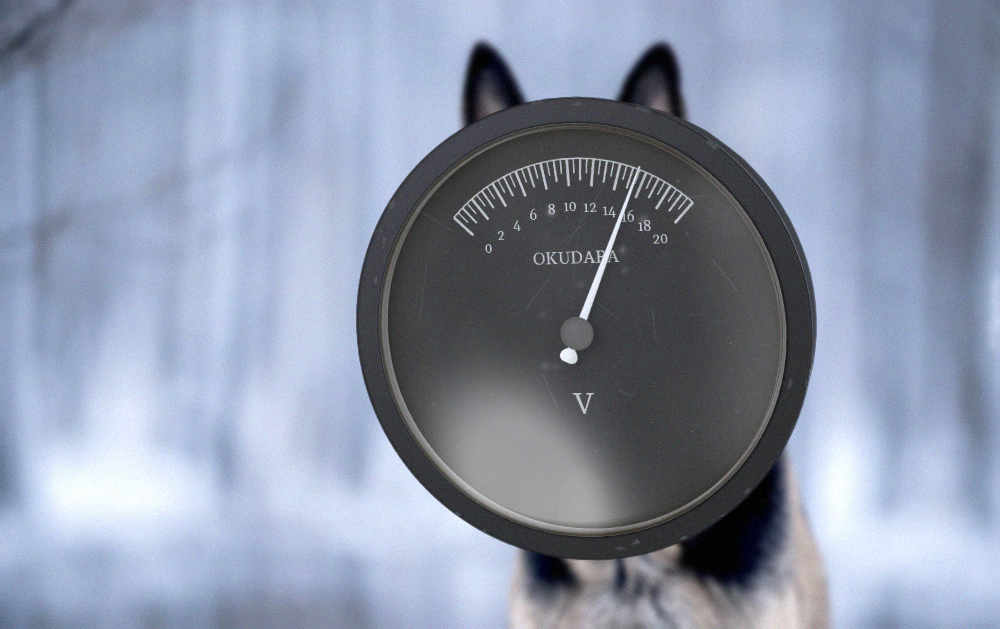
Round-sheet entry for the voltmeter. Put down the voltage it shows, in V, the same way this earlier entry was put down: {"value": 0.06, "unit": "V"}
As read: {"value": 15.5, "unit": "V"}
